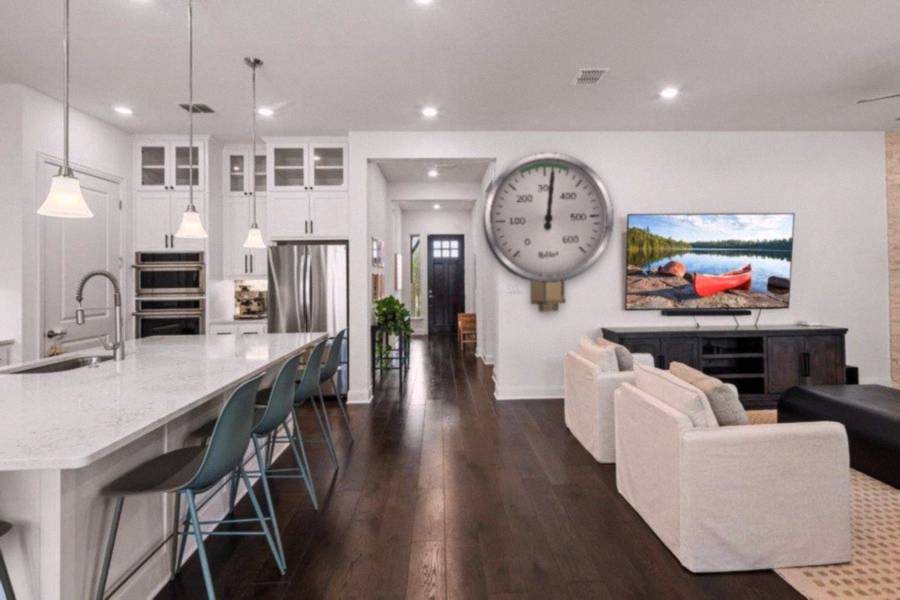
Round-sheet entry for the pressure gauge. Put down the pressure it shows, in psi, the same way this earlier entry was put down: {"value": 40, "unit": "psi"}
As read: {"value": 320, "unit": "psi"}
